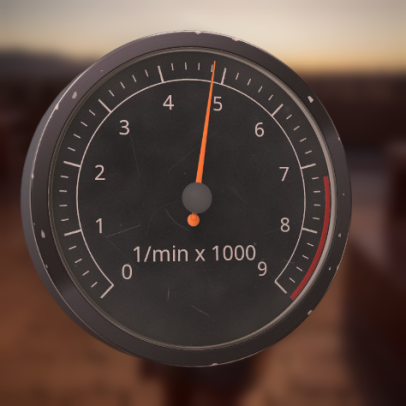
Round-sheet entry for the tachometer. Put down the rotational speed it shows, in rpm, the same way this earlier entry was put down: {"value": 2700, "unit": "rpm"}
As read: {"value": 4800, "unit": "rpm"}
